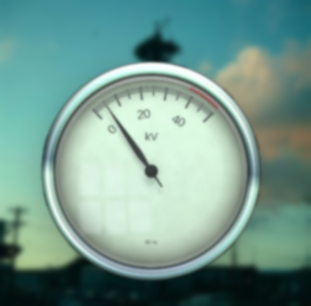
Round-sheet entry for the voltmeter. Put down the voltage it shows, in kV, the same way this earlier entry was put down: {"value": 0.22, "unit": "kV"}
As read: {"value": 5, "unit": "kV"}
